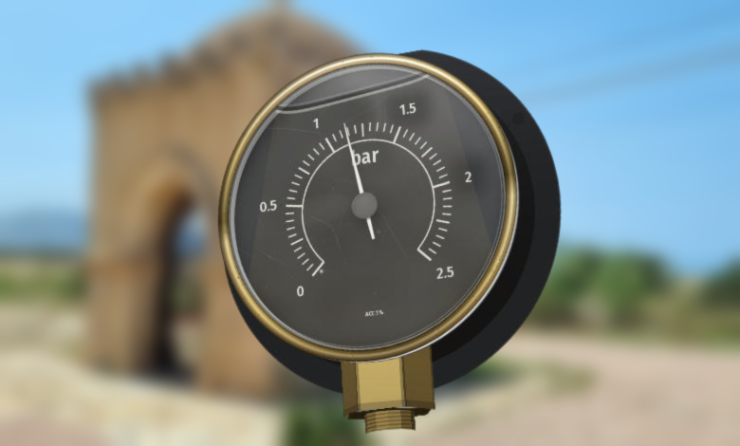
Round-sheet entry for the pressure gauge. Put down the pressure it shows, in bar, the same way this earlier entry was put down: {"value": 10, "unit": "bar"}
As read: {"value": 1.15, "unit": "bar"}
